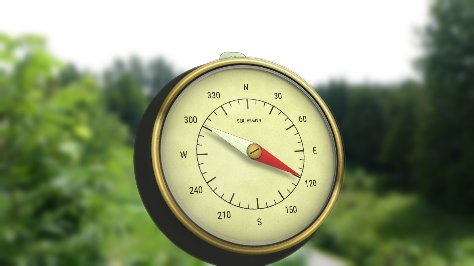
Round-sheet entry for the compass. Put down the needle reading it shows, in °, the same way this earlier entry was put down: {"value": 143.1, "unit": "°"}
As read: {"value": 120, "unit": "°"}
